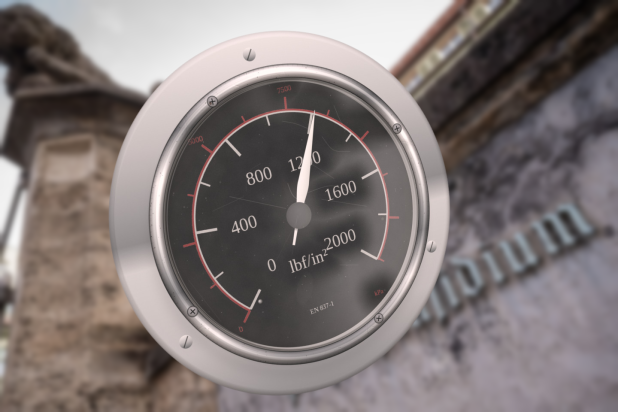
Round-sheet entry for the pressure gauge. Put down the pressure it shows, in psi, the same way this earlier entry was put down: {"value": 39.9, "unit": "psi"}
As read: {"value": 1200, "unit": "psi"}
